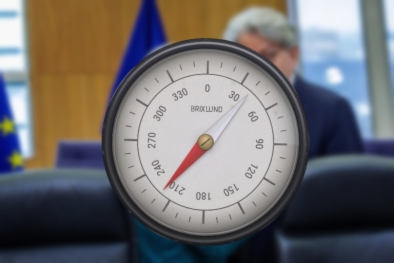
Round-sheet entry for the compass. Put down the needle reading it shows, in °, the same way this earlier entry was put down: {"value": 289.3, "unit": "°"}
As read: {"value": 220, "unit": "°"}
